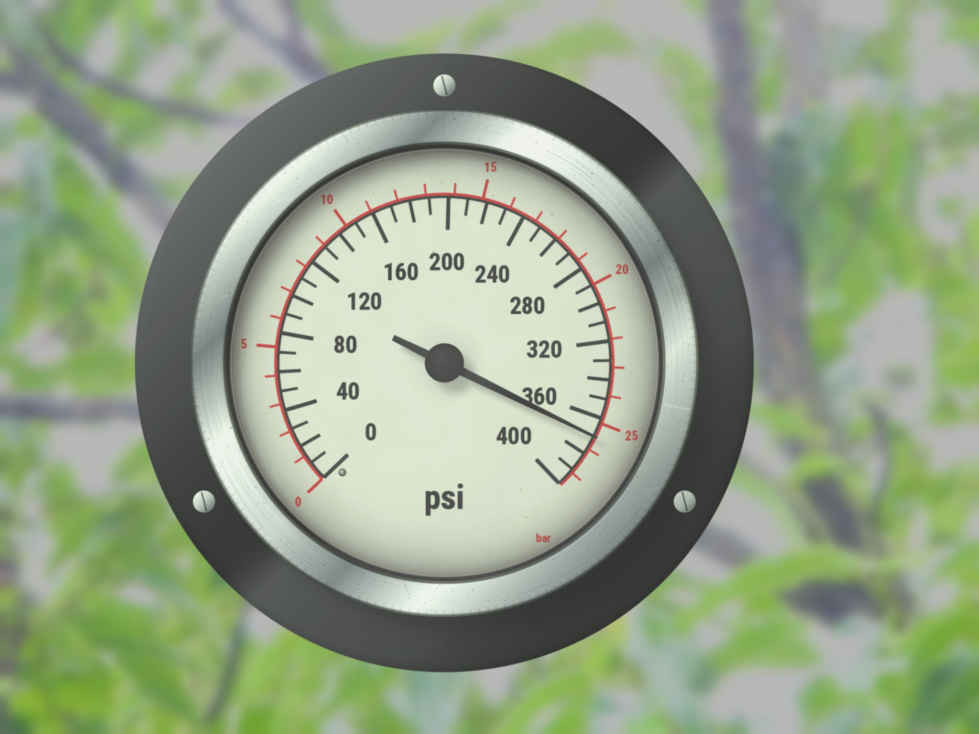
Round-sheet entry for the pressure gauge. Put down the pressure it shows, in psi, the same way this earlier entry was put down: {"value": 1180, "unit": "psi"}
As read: {"value": 370, "unit": "psi"}
